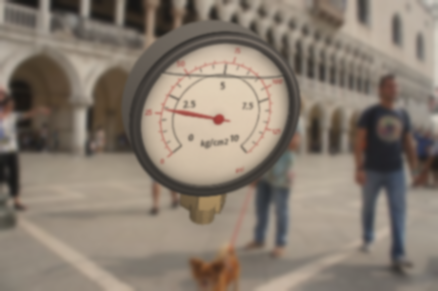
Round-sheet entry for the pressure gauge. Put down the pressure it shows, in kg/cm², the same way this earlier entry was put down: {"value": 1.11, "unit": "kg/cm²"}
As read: {"value": 2, "unit": "kg/cm²"}
